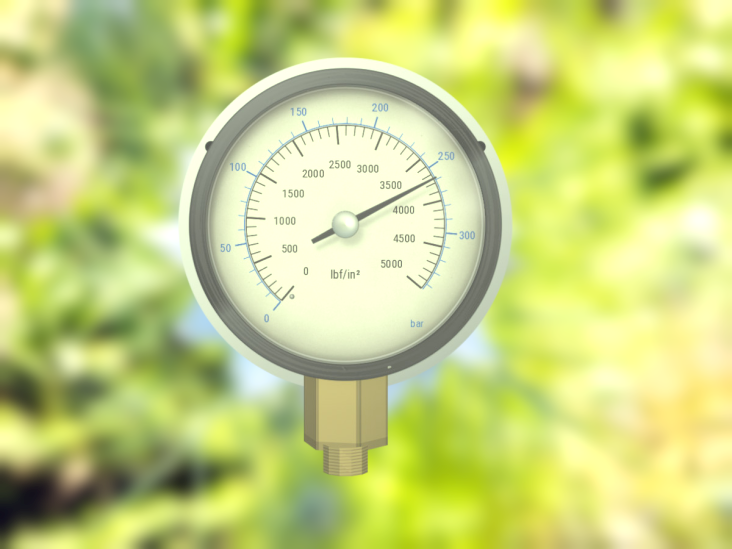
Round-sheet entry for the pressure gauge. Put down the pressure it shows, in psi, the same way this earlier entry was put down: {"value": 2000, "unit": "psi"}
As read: {"value": 3750, "unit": "psi"}
